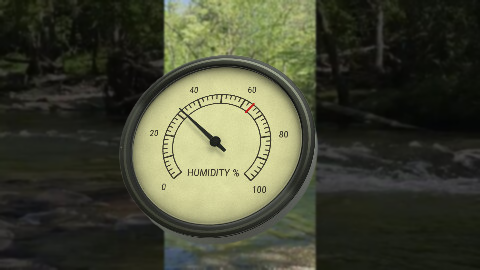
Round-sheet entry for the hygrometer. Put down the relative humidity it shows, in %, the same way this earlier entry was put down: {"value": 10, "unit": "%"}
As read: {"value": 32, "unit": "%"}
